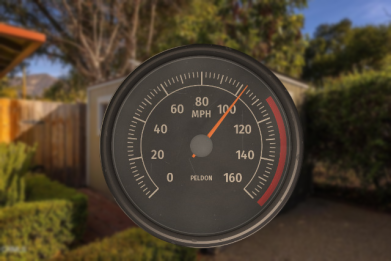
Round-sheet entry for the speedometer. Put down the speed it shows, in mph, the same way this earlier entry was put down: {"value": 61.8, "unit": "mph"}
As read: {"value": 102, "unit": "mph"}
